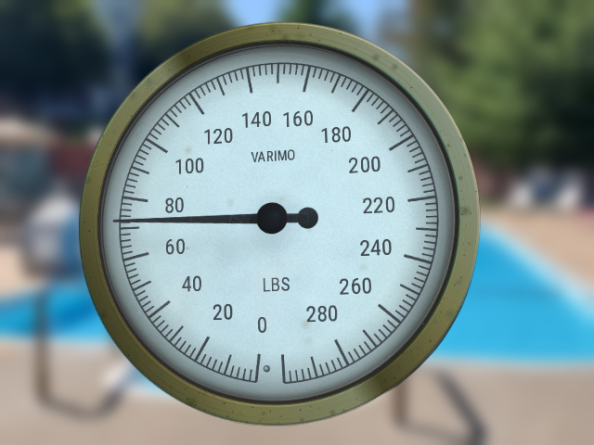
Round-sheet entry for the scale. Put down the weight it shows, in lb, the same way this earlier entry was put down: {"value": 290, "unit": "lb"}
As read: {"value": 72, "unit": "lb"}
